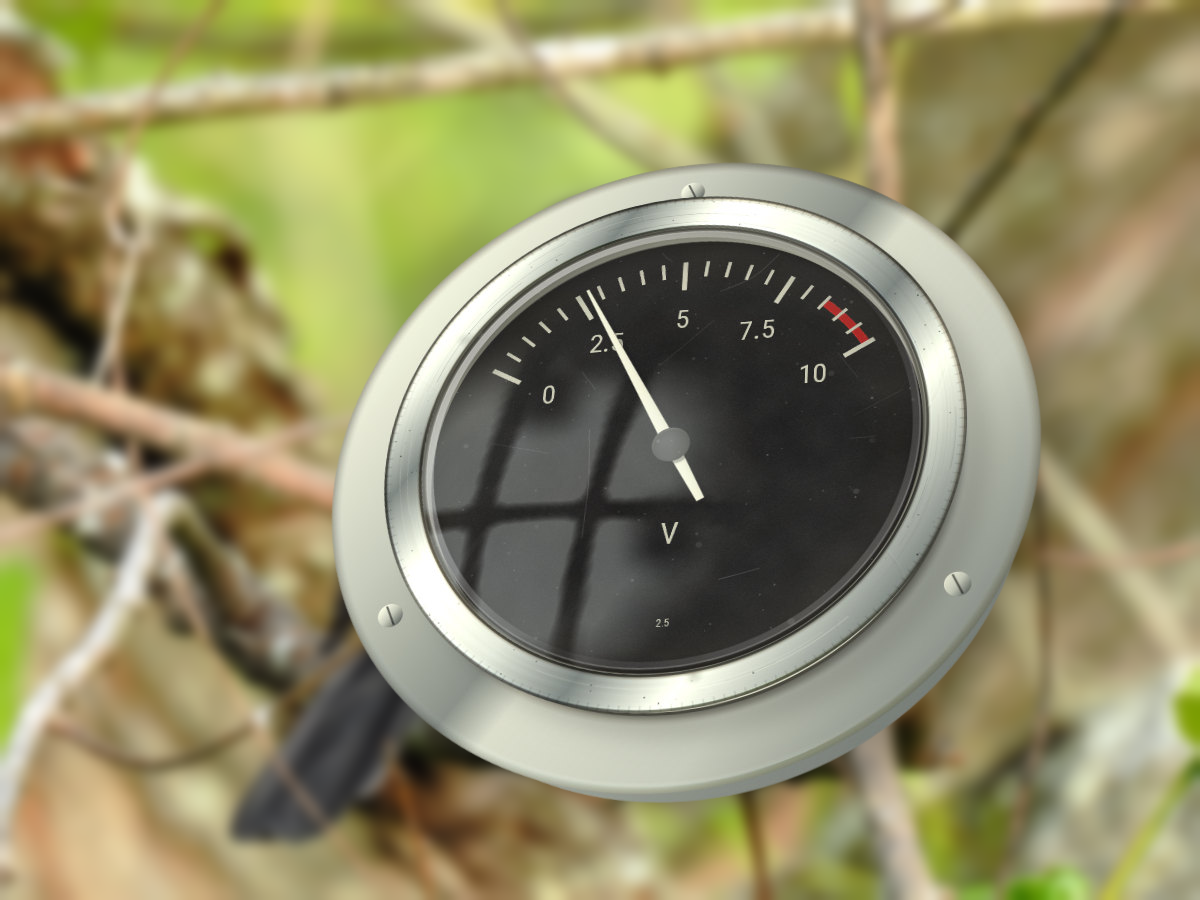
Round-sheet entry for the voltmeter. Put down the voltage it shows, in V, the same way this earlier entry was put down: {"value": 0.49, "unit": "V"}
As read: {"value": 2.75, "unit": "V"}
